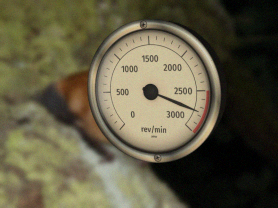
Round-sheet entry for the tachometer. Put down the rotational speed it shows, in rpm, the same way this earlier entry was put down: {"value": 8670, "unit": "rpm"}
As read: {"value": 2750, "unit": "rpm"}
